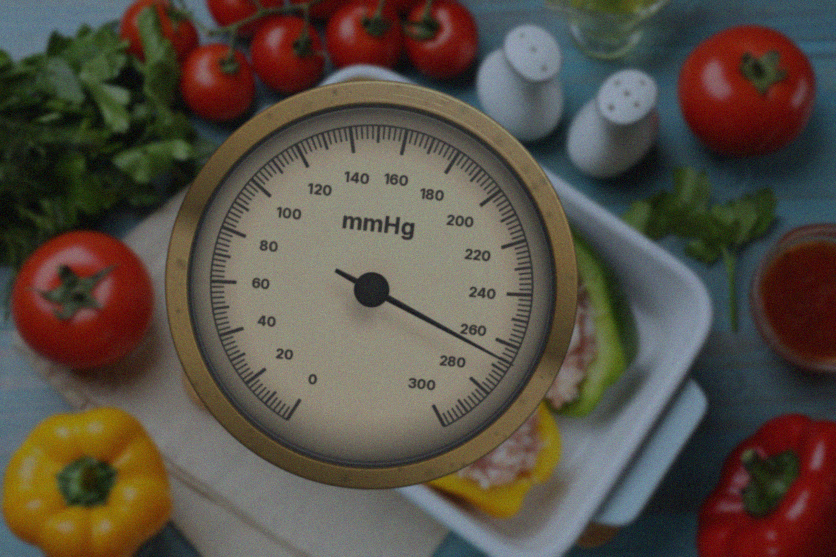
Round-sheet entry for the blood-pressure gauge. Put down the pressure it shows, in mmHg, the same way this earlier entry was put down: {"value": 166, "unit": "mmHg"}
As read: {"value": 266, "unit": "mmHg"}
